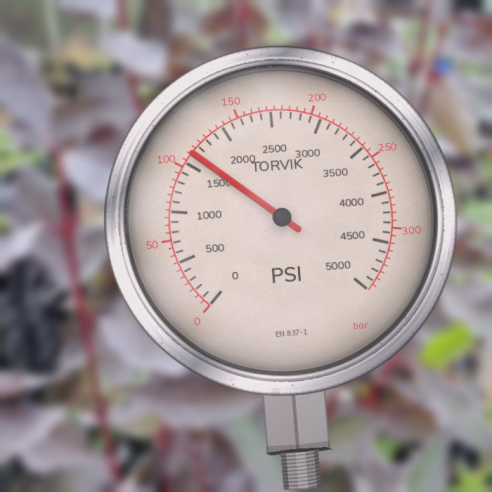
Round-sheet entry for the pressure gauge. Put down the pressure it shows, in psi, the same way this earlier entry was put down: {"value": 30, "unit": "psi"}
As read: {"value": 1600, "unit": "psi"}
